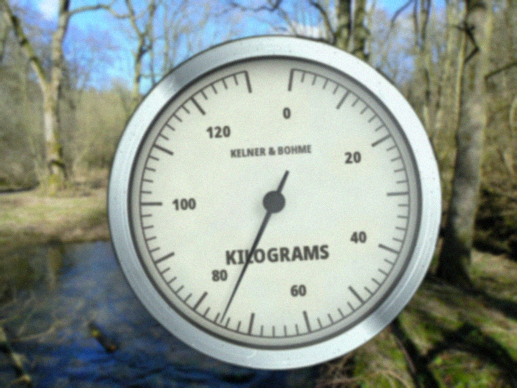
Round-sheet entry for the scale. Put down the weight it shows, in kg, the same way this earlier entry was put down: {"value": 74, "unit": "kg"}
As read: {"value": 75, "unit": "kg"}
